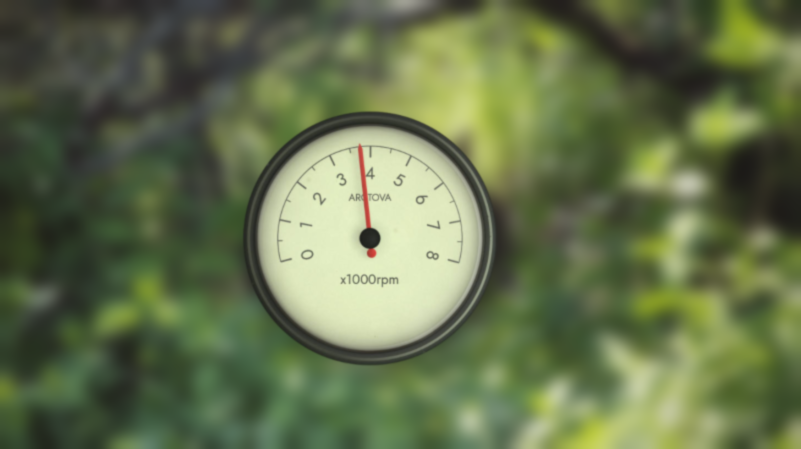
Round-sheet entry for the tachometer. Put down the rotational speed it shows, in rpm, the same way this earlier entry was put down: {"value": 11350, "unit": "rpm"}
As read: {"value": 3750, "unit": "rpm"}
